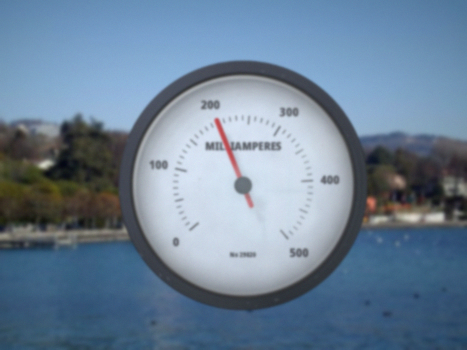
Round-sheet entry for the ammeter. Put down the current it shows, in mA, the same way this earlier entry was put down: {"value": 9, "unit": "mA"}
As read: {"value": 200, "unit": "mA"}
